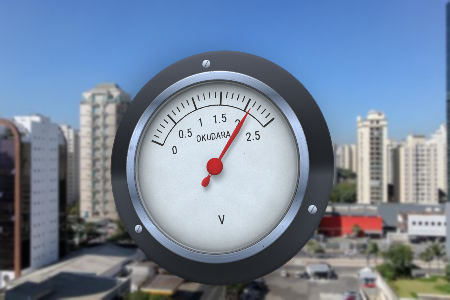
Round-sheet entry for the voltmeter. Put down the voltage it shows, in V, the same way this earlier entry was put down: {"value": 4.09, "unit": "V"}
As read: {"value": 2.1, "unit": "V"}
